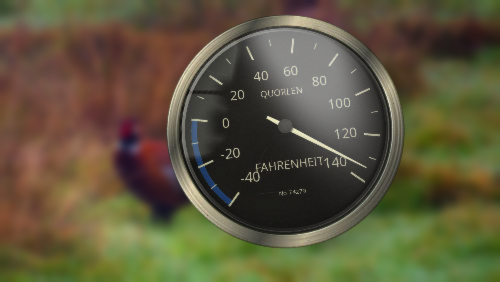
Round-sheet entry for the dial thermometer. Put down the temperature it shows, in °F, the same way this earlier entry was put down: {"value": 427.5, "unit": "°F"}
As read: {"value": 135, "unit": "°F"}
